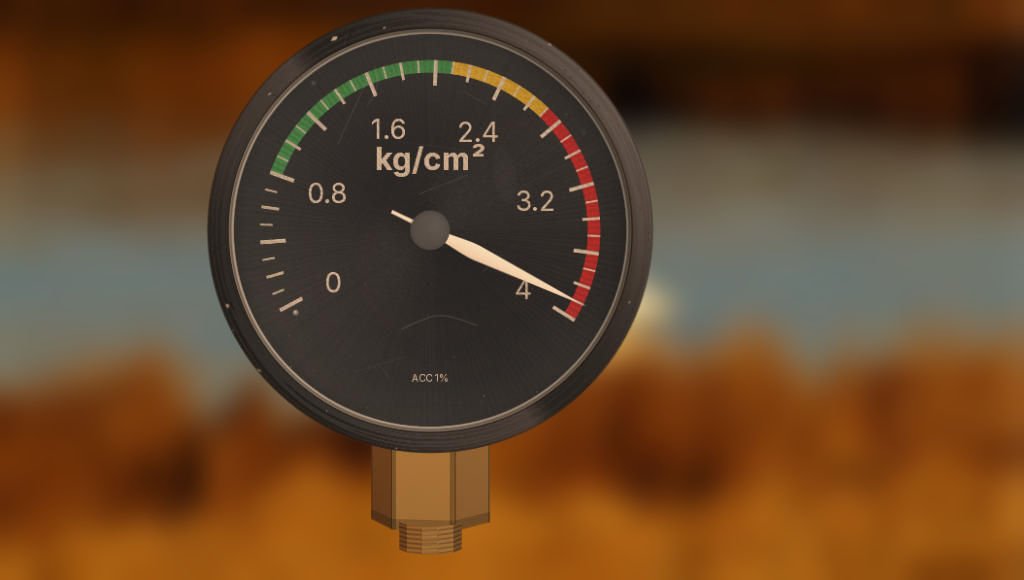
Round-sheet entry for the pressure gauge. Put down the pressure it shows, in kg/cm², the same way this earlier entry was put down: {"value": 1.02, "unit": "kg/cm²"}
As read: {"value": 3.9, "unit": "kg/cm²"}
